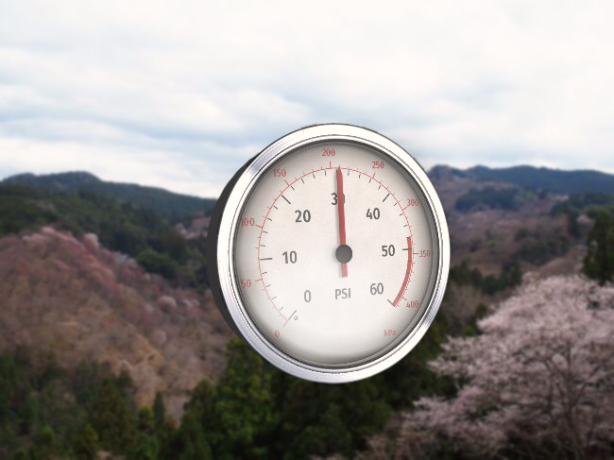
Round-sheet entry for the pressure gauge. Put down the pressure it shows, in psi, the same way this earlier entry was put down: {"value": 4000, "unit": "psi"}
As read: {"value": 30, "unit": "psi"}
